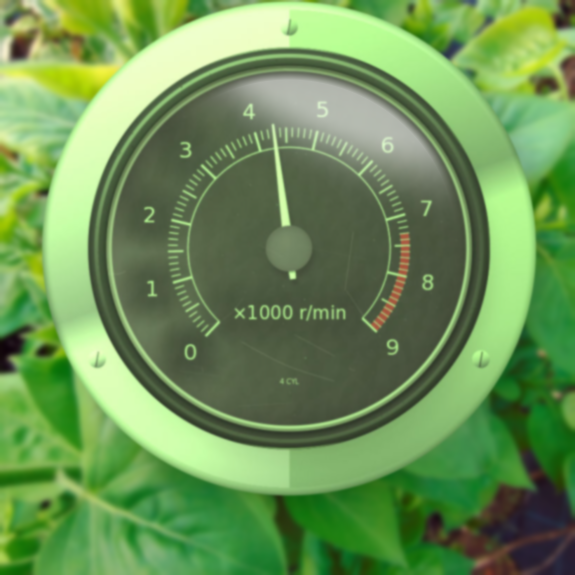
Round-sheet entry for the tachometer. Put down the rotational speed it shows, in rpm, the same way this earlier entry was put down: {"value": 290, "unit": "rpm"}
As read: {"value": 4300, "unit": "rpm"}
